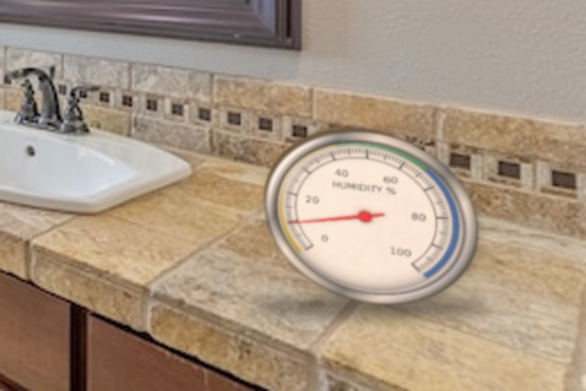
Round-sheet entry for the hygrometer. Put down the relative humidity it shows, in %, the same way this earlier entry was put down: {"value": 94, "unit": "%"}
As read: {"value": 10, "unit": "%"}
